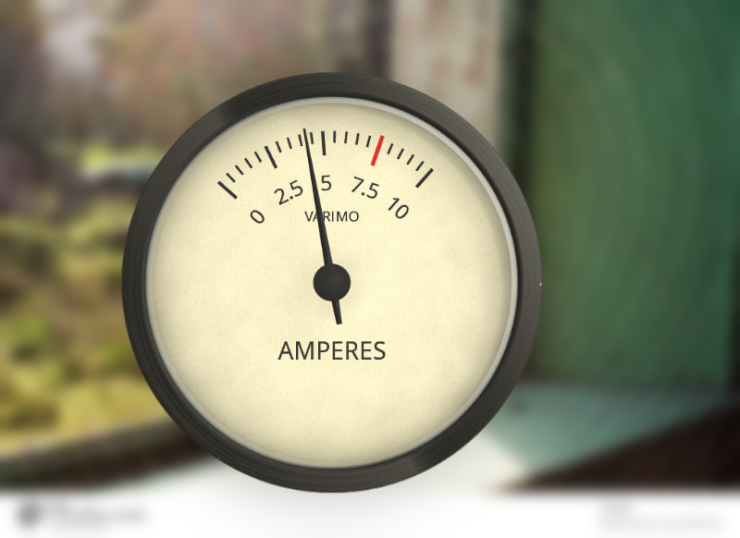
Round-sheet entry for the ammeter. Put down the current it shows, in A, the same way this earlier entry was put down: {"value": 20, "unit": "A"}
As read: {"value": 4.25, "unit": "A"}
